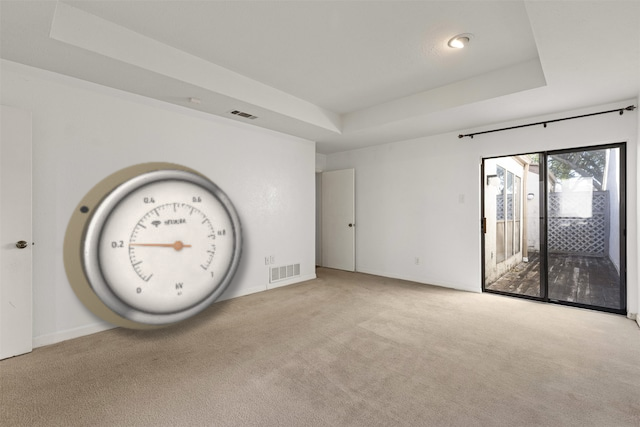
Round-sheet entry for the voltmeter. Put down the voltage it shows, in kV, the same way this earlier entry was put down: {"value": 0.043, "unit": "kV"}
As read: {"value": 0.2, "unit": "kV"}
